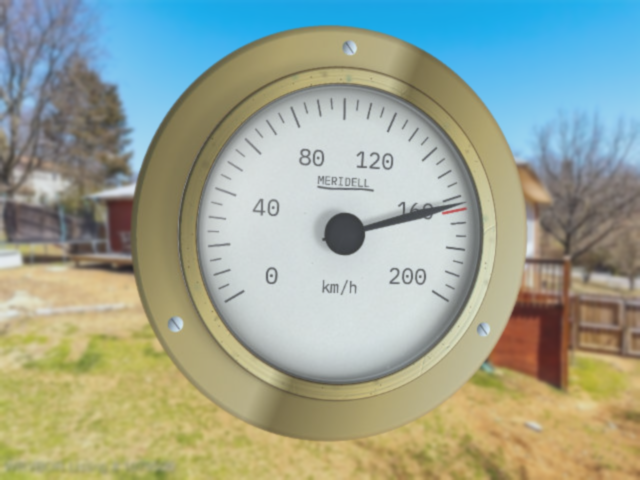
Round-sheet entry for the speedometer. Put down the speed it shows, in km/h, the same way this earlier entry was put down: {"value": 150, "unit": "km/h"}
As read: {"value": 162.5, "unit": "km/h"}
